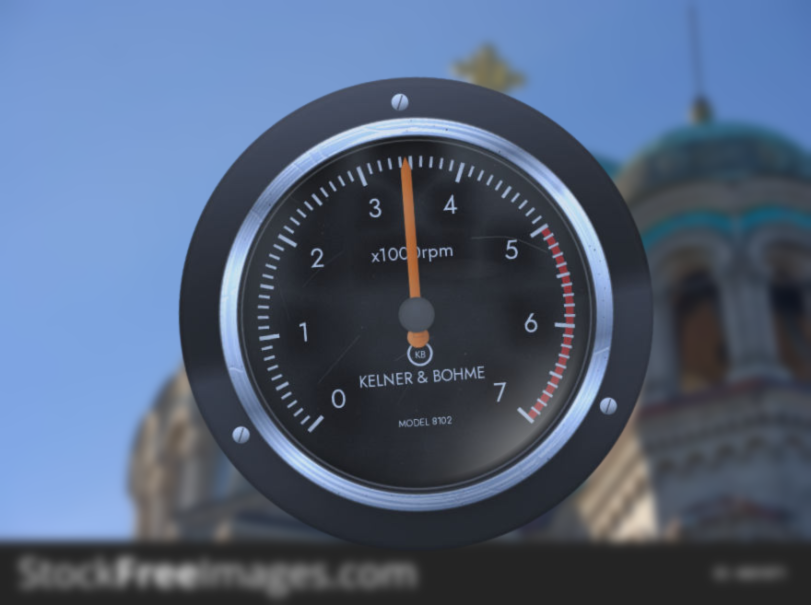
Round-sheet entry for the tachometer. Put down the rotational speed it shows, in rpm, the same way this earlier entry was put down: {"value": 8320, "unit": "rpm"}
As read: {"value": 3450, "unit": "rpm"}
